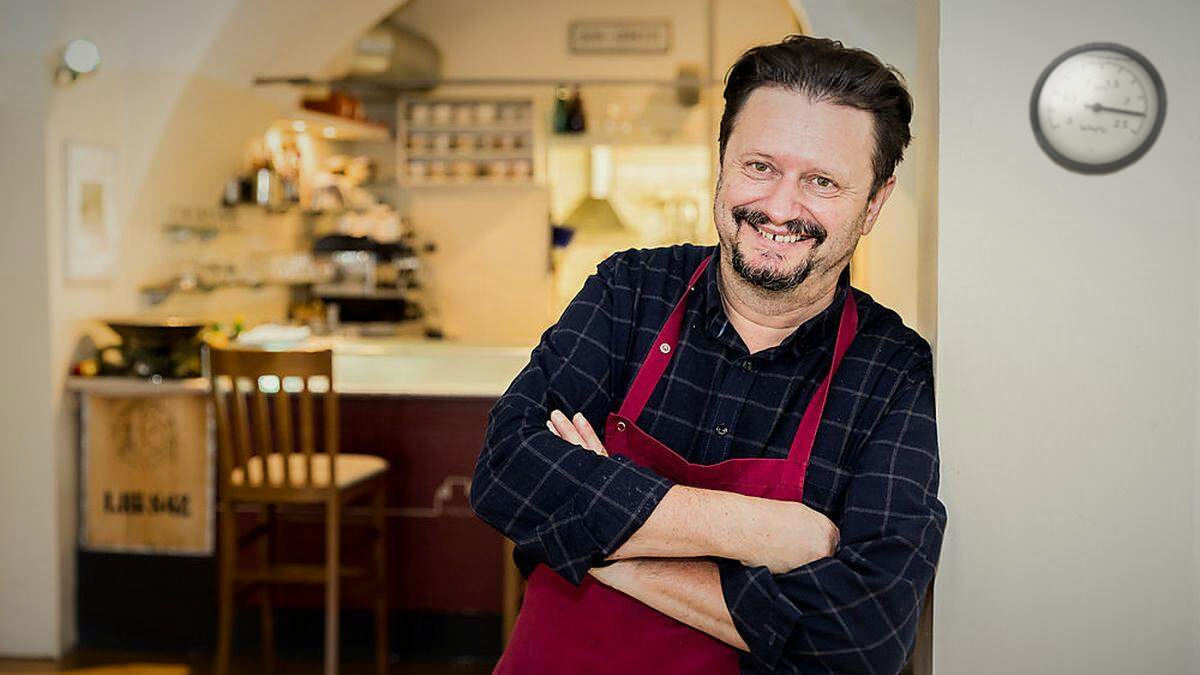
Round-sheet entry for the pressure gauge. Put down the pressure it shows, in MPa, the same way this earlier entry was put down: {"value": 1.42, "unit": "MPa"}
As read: {"value": 2.25, "unit": "MPa"}
